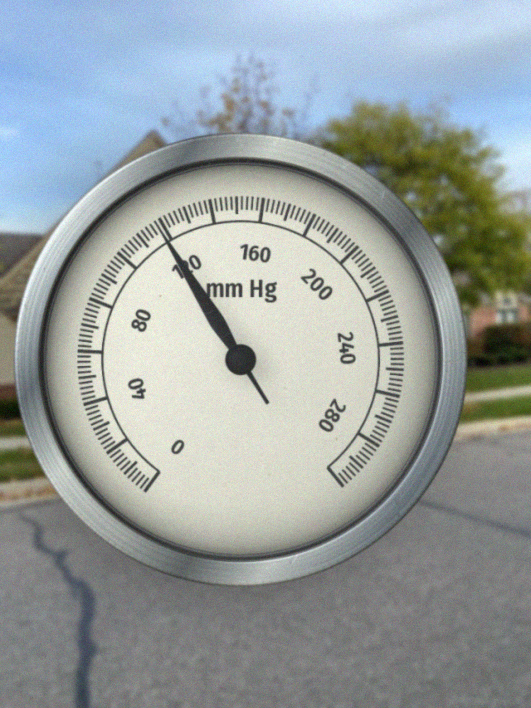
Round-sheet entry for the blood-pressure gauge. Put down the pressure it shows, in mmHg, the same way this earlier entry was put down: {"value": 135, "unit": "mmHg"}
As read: {"value": 118, "unit": "mmHg"}
